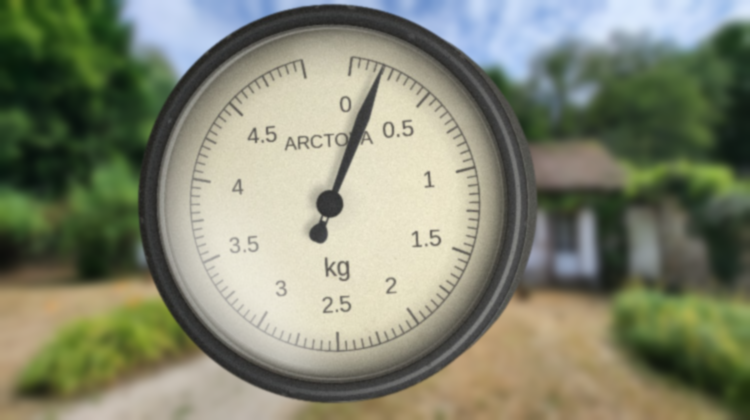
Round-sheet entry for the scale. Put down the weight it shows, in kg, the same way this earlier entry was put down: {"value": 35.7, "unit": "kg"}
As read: {"value": 0.2, "unit": "kg"}
